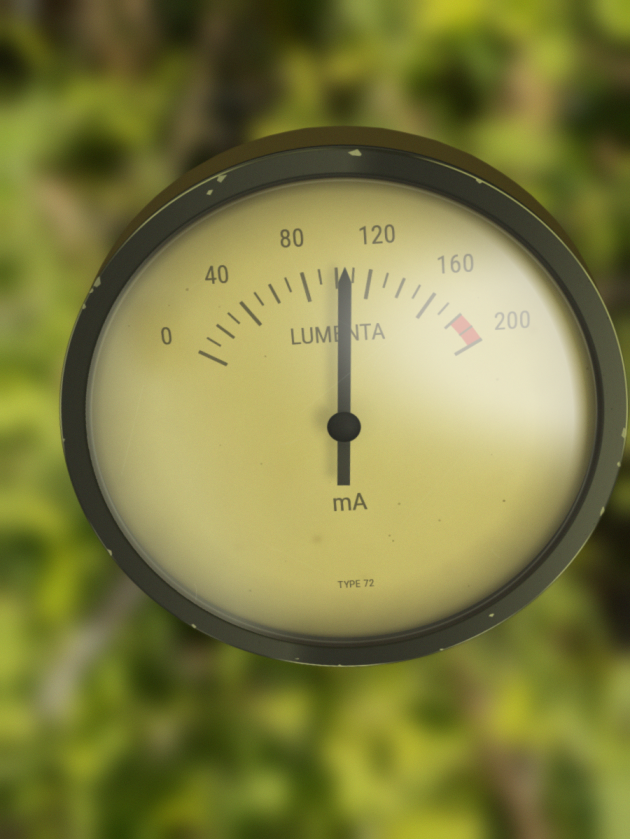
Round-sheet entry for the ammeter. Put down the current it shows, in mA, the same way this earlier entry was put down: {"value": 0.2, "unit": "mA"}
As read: {"value": 105, "unit": "mA"}
